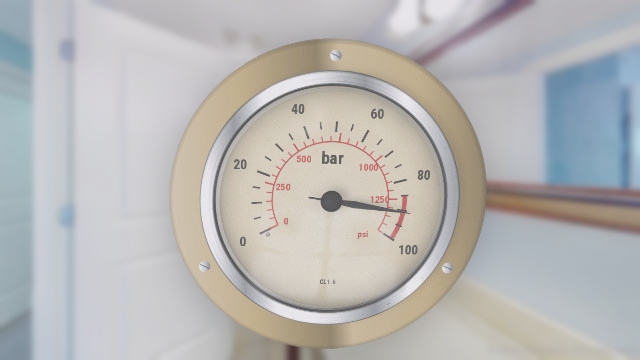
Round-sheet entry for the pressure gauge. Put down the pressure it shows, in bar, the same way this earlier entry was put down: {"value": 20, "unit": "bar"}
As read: {"value": 90, "unit": "bar"}
